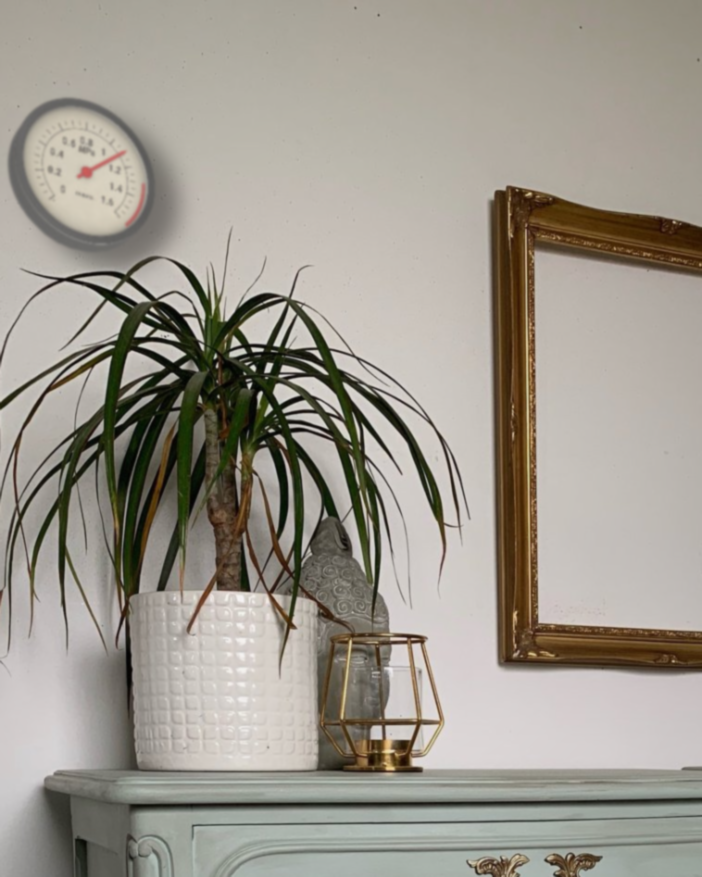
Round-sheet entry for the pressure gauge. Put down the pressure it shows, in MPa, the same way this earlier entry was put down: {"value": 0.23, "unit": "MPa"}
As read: {"value": 1.1, "unit": "MPa"}
